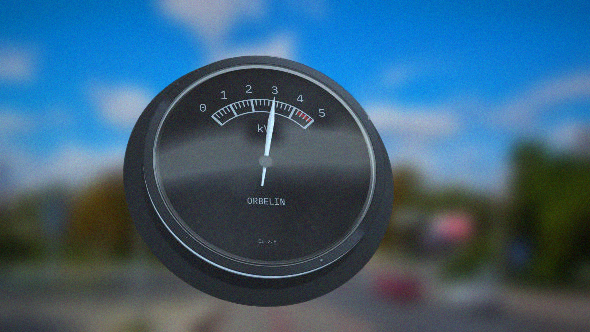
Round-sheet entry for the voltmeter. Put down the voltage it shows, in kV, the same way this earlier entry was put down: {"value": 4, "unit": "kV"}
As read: {"value": 3, "unit": "kV"}
